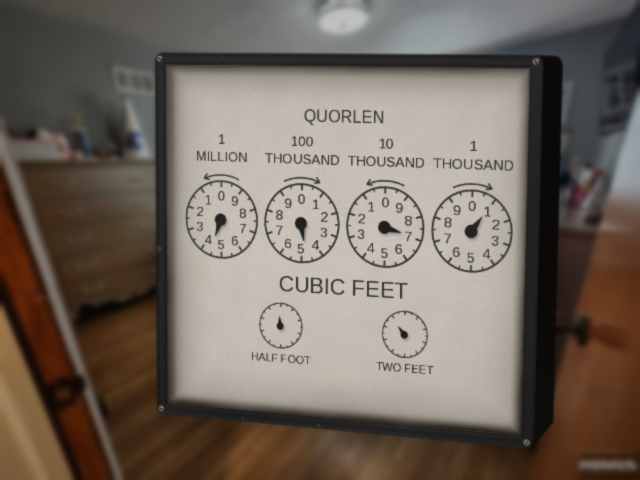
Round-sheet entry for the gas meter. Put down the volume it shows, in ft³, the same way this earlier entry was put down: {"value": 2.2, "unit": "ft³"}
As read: {"value": 447100, "unit": "ft³"}
